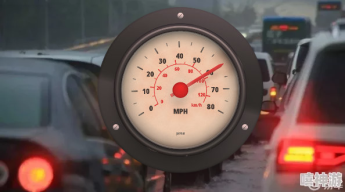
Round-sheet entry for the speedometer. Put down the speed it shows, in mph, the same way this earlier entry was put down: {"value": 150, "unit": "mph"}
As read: {"value": 60, "unit": "mph"}
